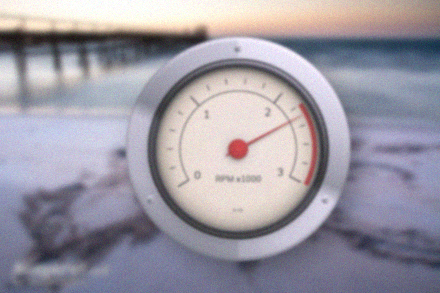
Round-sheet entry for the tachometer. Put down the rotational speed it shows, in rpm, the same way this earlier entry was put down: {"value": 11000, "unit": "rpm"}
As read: {"value": 2300, "unit": "rpm"}
